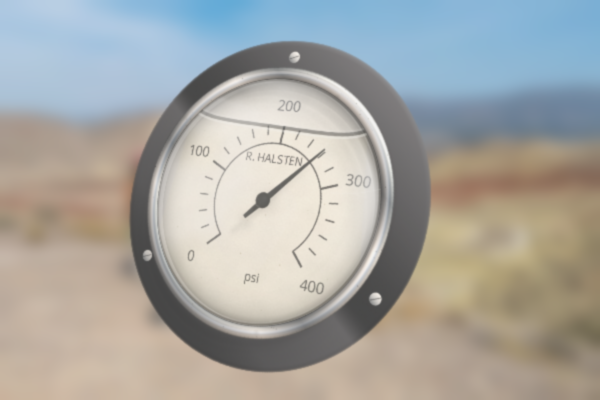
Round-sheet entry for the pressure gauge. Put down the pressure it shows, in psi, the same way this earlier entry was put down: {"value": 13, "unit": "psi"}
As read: {"value": 260, "unit": "psi"}
